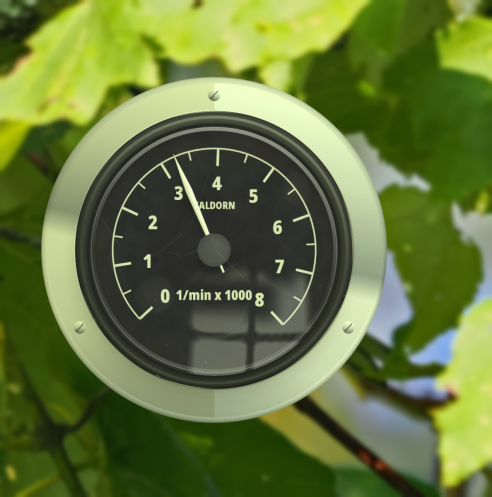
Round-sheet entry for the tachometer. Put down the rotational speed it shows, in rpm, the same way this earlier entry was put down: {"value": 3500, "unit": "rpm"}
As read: {"value": 3250, "unit": "rpm"}
